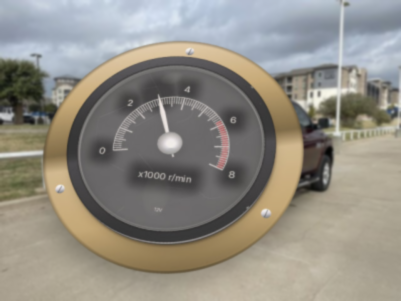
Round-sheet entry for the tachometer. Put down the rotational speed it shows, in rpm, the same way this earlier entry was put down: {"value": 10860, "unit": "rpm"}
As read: {"value": 3000, "unit": "rpm"}
